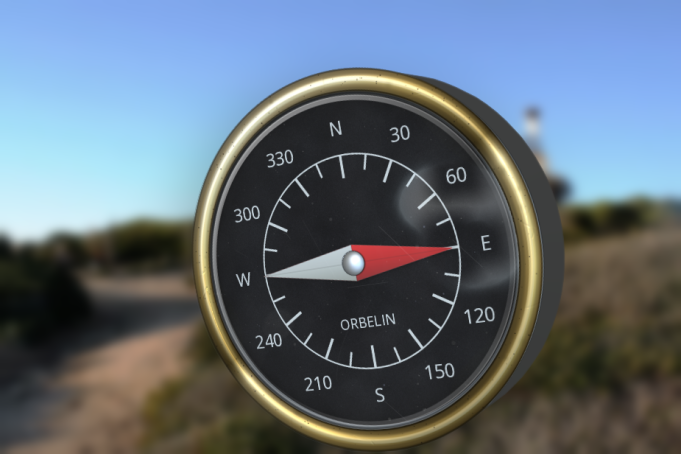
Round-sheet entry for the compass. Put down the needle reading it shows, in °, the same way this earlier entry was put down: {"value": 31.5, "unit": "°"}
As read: {"value": 90, "unit": "°"}
